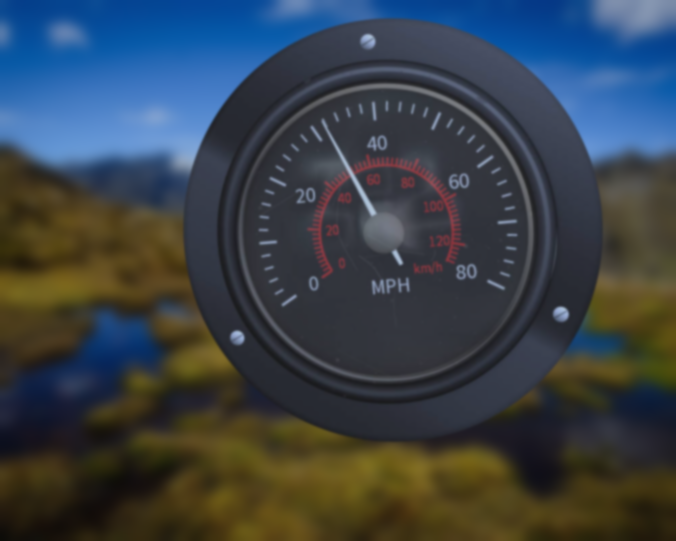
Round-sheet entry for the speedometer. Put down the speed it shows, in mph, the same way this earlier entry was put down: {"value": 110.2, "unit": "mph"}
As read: {"value": 32, "unit": "mph"}
